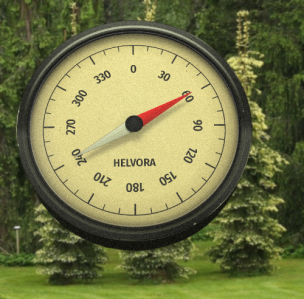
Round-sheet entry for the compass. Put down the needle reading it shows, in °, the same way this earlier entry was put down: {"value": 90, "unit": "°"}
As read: {"value": 60, "unit": "°"}
